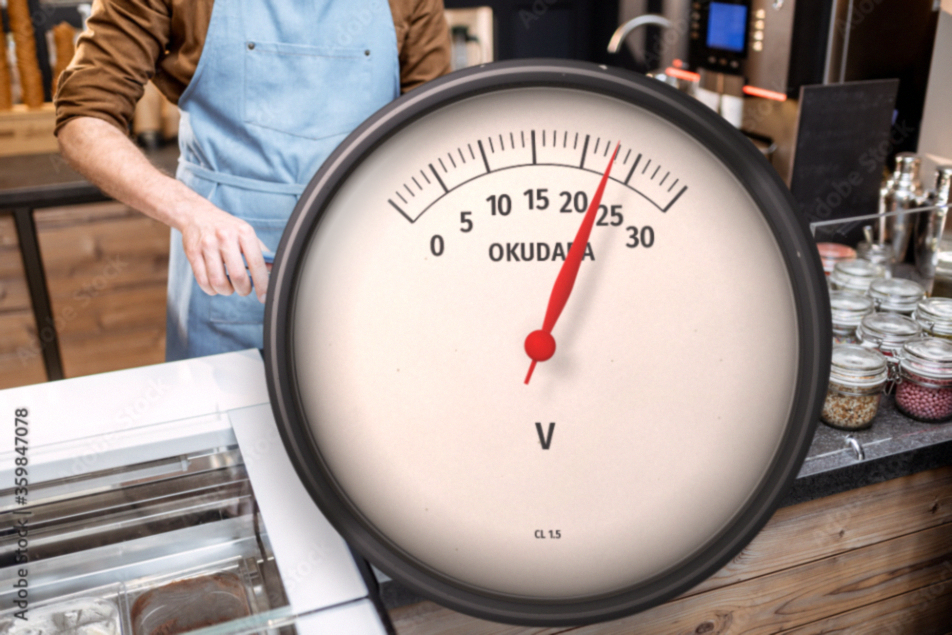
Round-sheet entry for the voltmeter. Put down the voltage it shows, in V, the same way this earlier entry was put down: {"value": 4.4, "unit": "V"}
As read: {"value": 23, "unit": "V"}
